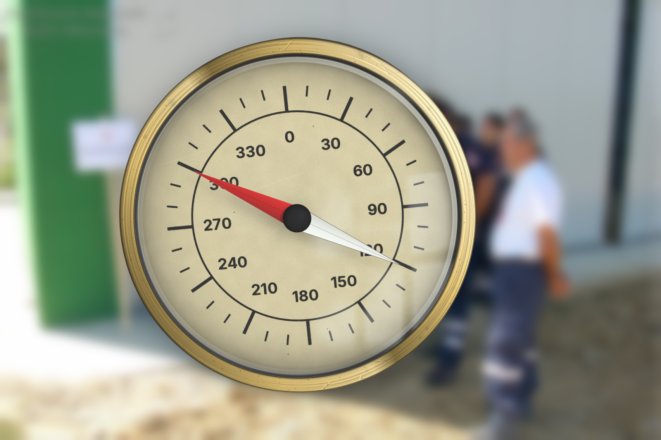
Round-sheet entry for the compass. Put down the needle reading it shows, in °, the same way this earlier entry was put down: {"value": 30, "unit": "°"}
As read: {"value": 300, "unit": "°"}
